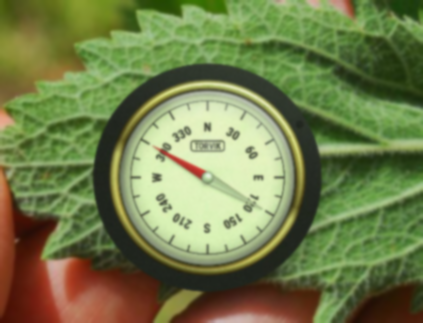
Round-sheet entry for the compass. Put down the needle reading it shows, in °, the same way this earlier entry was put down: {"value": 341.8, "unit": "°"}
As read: {"value": 300, "unit": "°"}
